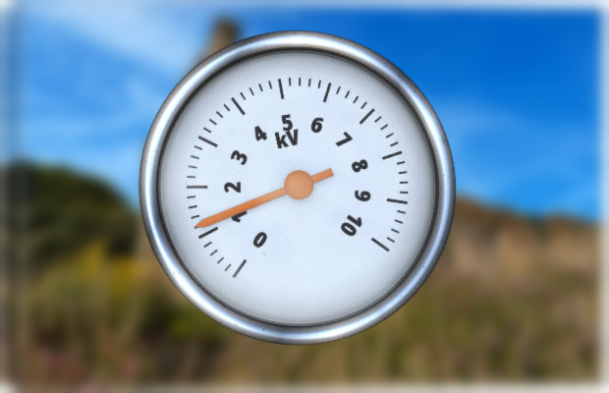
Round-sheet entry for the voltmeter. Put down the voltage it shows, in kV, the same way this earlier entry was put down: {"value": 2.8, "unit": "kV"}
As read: {"value": 1.2, "unit": "kV"}
